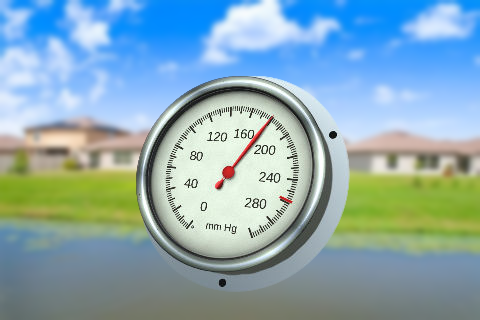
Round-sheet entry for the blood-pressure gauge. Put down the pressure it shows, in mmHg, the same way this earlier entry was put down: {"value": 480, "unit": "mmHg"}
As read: {"value": 180, "unit": "mmHg"}
